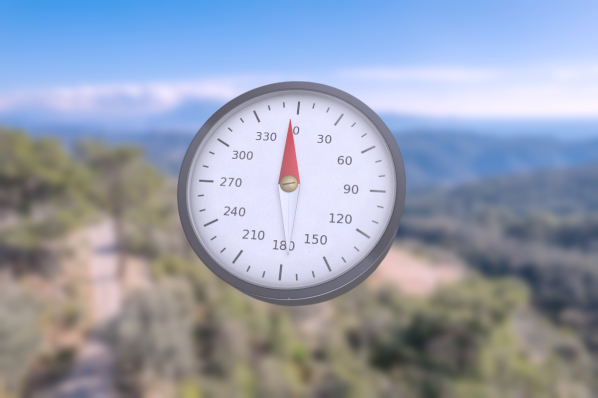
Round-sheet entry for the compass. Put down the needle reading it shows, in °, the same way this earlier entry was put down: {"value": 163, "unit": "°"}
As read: {"value": 355, "unit": "°"}
